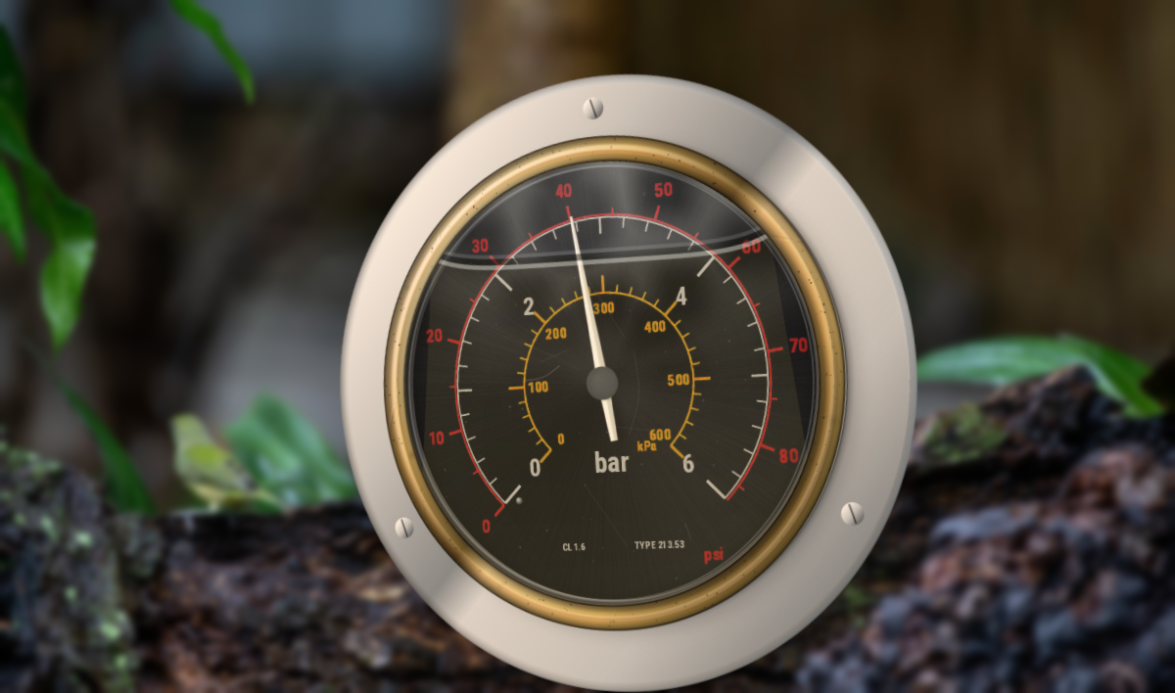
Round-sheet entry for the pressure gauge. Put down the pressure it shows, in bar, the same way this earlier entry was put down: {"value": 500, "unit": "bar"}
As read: {"value": 2.8, "unit": "bar"}
